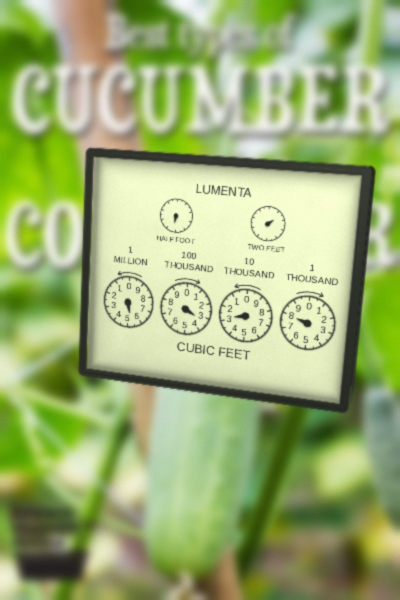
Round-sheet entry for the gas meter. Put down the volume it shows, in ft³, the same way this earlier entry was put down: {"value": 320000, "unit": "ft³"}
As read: {"value": 532800, "unit": "ft³"}
